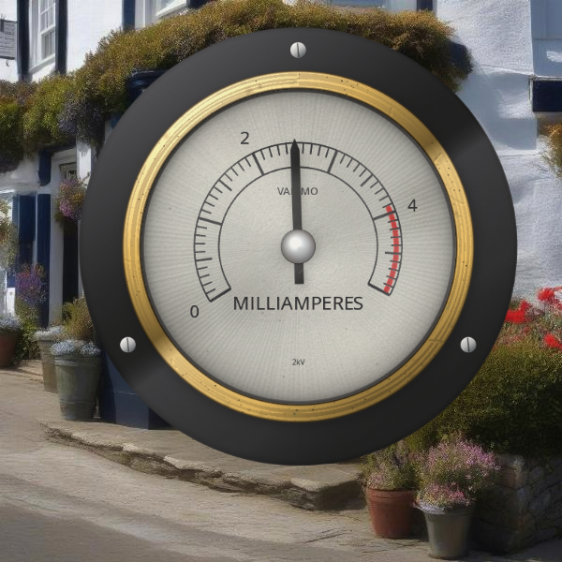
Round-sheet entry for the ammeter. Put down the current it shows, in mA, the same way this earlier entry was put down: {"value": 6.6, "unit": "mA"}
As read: {"value": 2.5, "unit": "mA"}
